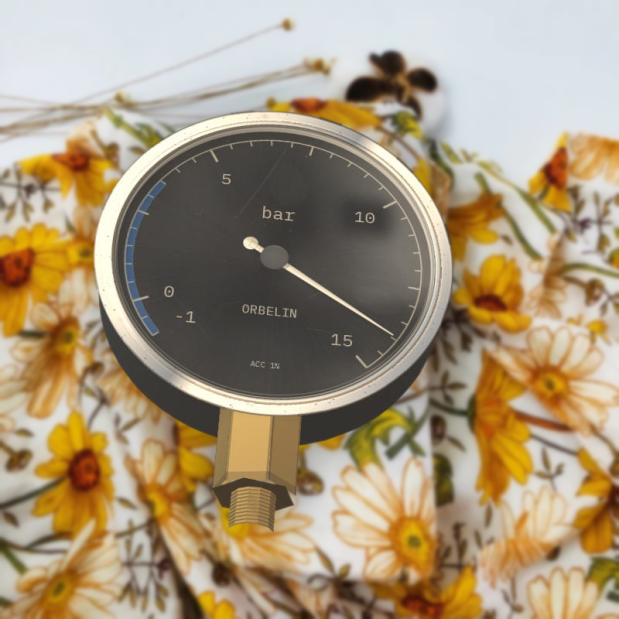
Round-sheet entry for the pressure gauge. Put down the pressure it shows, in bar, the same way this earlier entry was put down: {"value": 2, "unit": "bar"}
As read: {"value": 14, "unit": "bar"}
